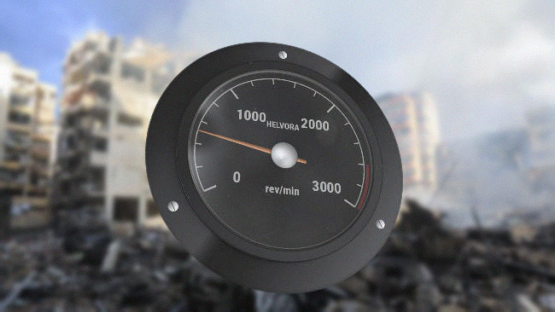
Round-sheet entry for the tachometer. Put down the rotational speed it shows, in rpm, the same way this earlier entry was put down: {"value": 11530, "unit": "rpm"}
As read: {"value": 500, "unit": "rpm"}
